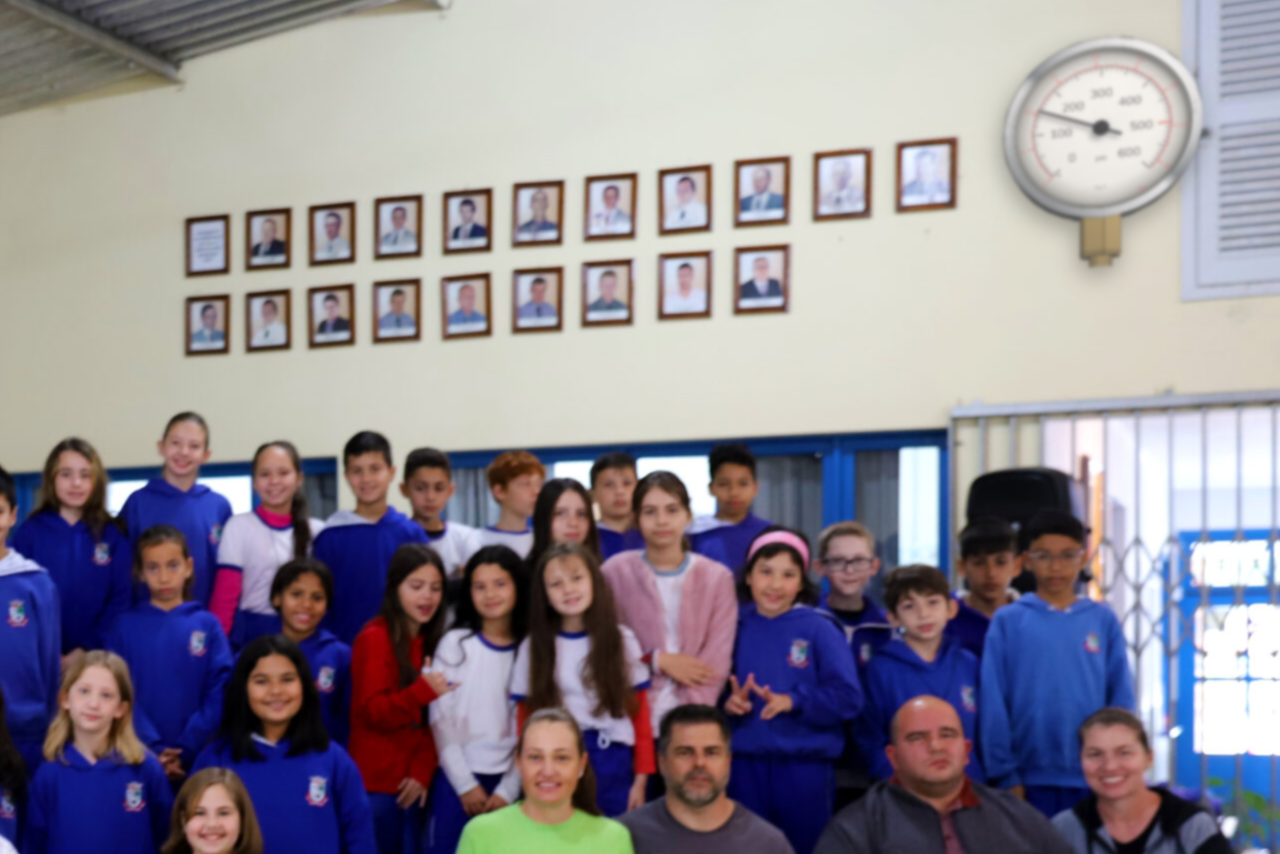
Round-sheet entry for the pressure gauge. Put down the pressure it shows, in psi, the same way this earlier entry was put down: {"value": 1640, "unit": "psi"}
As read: {"value": 150, "unit": "psi"}
